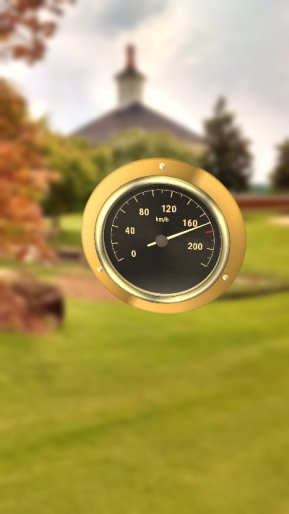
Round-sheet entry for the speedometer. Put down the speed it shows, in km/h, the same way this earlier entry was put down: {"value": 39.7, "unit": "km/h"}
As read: {"value": 170, "unit": "km/h"}
